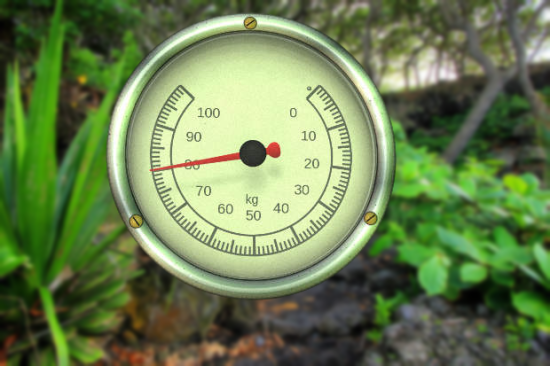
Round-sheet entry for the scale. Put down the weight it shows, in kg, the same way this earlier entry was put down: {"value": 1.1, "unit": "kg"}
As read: {"value": 80, "unit": "kg"}
